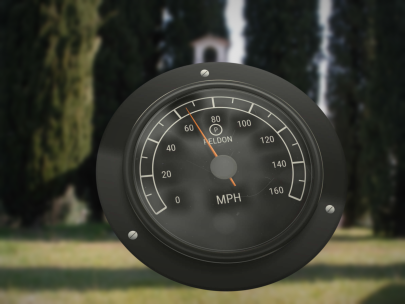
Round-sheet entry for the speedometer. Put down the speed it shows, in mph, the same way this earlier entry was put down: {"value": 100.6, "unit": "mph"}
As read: {"value": 65, "unit": "mph"}
